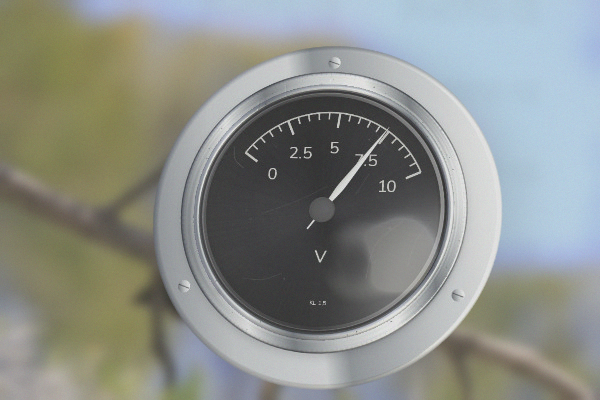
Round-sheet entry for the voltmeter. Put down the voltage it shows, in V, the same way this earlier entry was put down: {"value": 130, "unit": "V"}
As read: {"value": 7.5, "unit": "V"}
